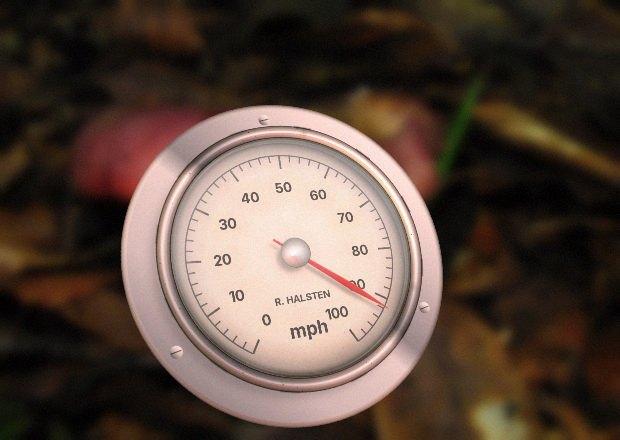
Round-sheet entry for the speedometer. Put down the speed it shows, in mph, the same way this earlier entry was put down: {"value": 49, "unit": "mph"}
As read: {"value": 92, "unit": "mph"}
